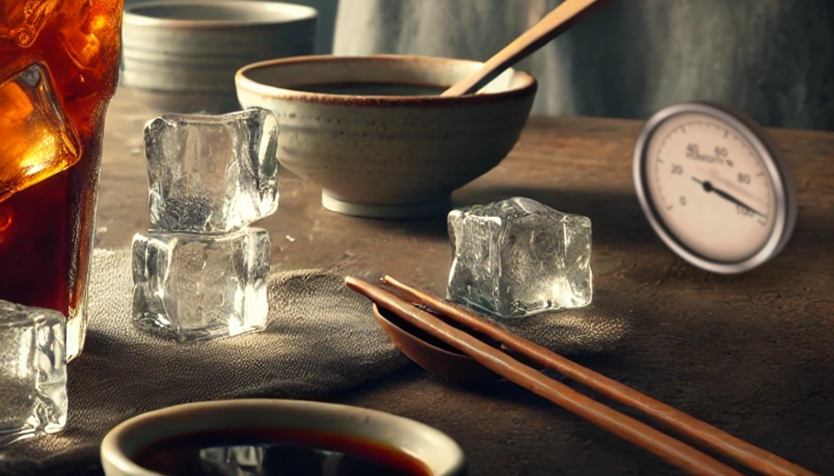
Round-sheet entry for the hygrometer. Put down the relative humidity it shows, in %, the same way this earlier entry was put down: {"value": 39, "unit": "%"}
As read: {"value": 96, "unit": "%"}
